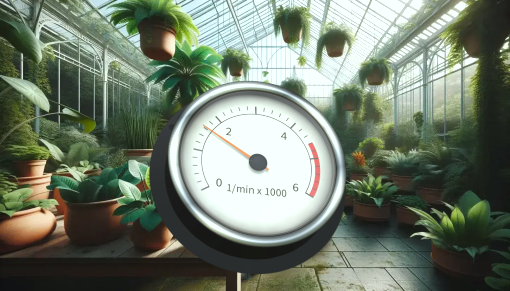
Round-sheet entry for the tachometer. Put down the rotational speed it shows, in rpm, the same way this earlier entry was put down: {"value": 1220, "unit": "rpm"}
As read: {"value": 1600, "unit": "rpm"}
